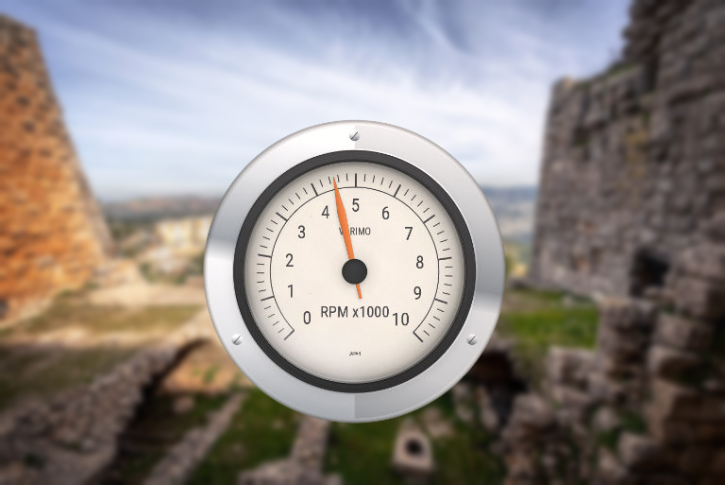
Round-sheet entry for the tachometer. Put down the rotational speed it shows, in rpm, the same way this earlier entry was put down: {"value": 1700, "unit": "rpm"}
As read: {"value": 4500, "unit": "rpm"}
